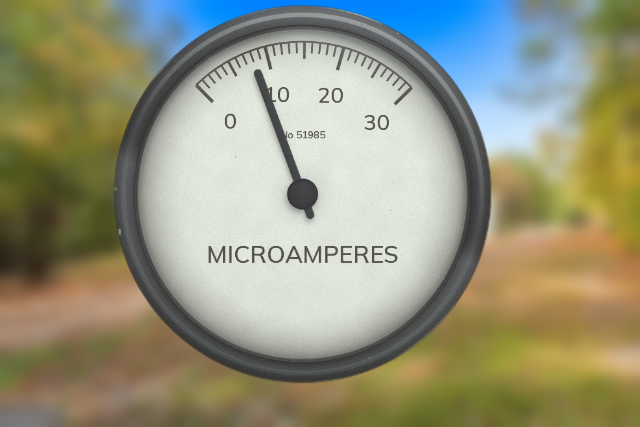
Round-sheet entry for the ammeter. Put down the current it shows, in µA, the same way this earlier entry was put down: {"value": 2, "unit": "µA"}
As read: {"value": 8, "unit": "µA"}
